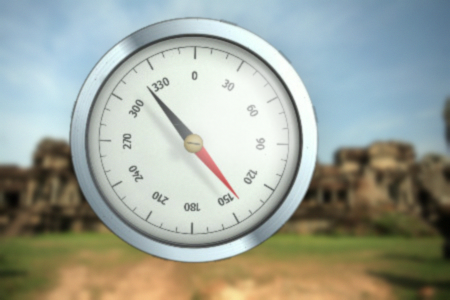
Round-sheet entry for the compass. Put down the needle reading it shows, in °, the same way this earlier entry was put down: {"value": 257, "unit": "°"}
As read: {"value": 140, "unit": "°"}
